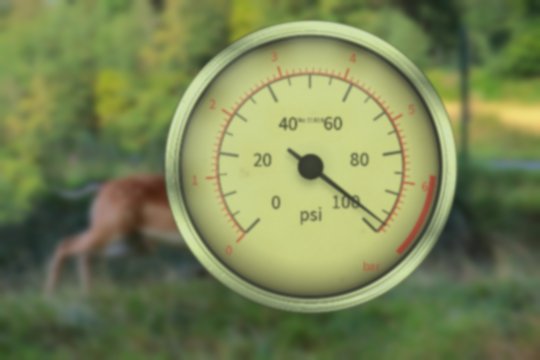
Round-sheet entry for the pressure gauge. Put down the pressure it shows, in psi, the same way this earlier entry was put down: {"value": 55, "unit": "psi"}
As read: {"value": 97.5, "unit": "psi"}
